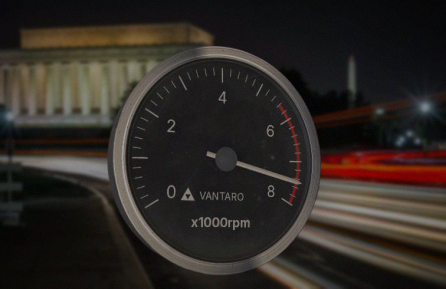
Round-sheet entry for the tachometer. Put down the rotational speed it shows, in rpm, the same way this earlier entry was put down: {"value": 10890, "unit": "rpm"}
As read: {"value": 7500, "unit": "rpm"}
